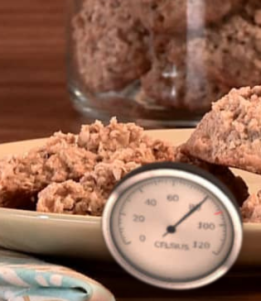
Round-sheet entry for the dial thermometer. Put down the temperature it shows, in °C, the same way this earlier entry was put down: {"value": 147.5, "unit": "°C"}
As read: {"value": 80, "unit": "°C"}
